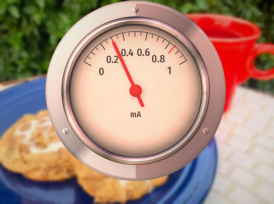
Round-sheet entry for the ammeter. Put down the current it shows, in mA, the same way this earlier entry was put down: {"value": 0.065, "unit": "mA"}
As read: {"value": 0.3, "unit": "mA"}
